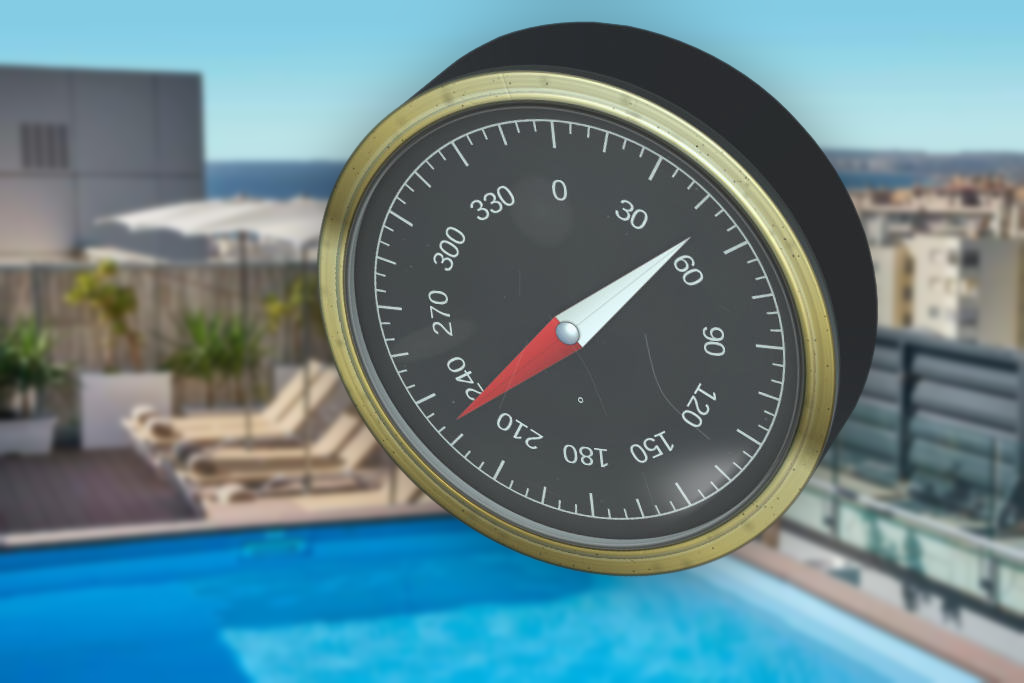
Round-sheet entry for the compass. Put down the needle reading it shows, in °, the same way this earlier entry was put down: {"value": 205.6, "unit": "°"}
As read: {"value": 230, "unit": "°"}
